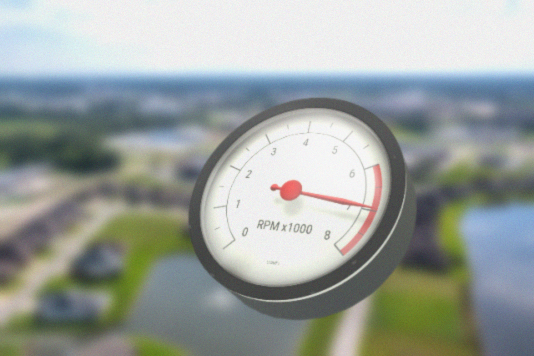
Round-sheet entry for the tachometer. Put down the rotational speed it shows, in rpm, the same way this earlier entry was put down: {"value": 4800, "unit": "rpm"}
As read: {"value": 7000, "unit": "rpm"}
